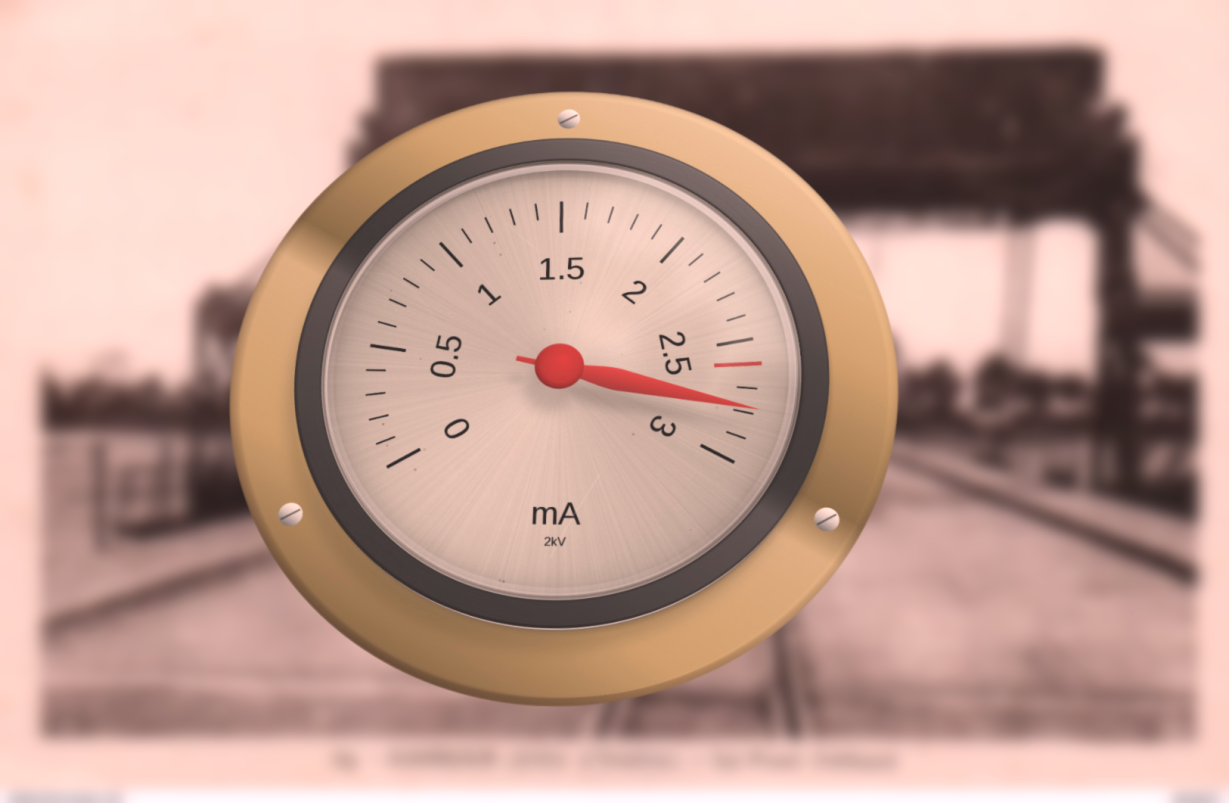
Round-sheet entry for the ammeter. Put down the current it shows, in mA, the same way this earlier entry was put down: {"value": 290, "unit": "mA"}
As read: {"value": 2.8, "unit": "mA"}
